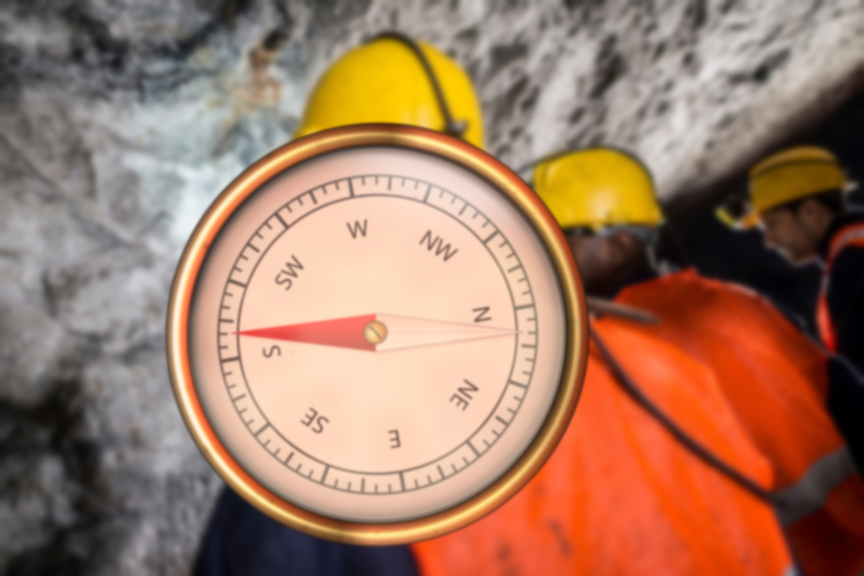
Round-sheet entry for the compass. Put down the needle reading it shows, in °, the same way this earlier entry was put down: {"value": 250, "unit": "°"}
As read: {"value": 190, "unit": "°"}
